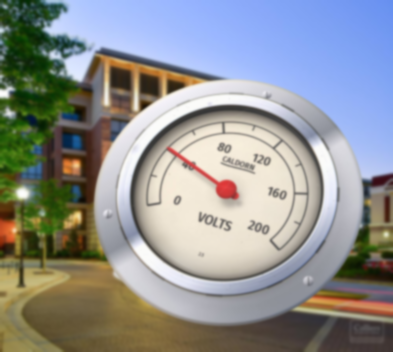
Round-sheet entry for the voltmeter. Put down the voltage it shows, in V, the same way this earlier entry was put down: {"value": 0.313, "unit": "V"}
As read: {"value": 40, "unit": "V"}
